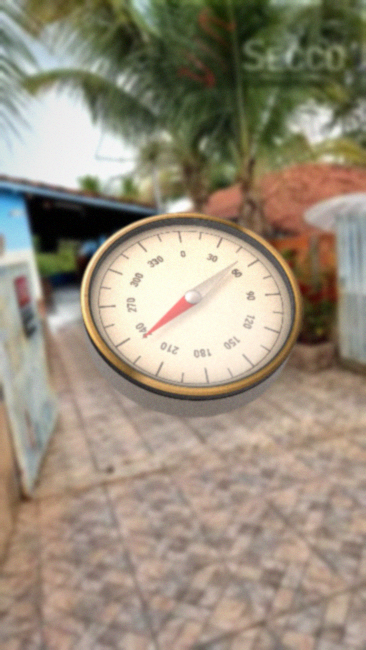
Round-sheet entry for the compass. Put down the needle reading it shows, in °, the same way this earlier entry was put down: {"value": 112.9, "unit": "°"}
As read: {"value": 232.5, "unit": "°"}
